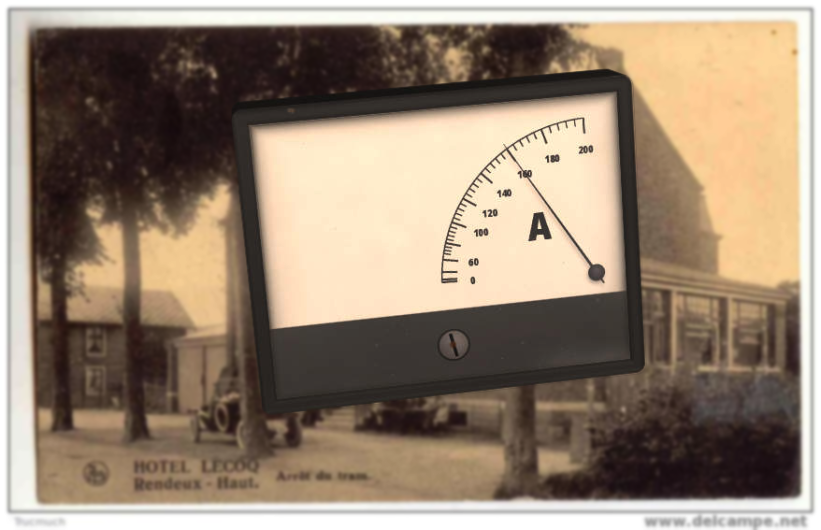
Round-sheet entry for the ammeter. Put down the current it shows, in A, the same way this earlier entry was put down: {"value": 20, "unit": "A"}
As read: {"value": 160, "unit": "A"}
